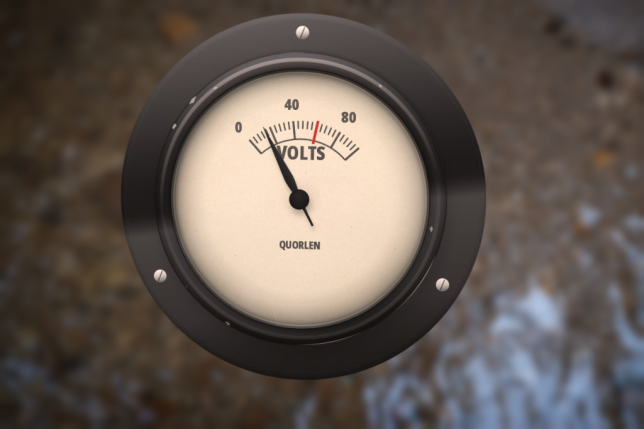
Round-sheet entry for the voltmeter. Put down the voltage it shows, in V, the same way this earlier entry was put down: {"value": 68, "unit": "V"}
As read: {"value": 16, "unit": "V"}
